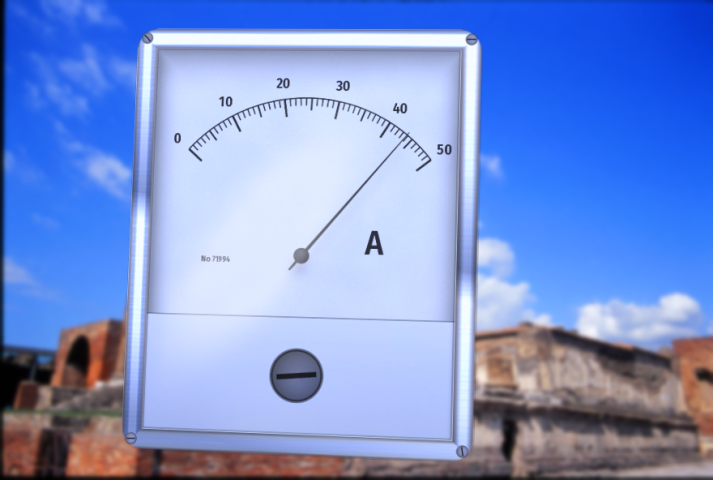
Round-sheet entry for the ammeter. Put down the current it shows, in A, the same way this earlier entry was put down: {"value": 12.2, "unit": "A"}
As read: {"value": 44, "unit": "A"}
